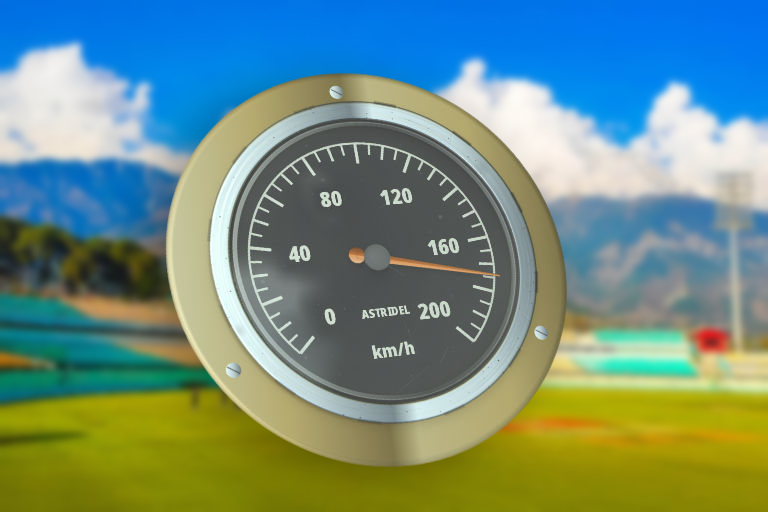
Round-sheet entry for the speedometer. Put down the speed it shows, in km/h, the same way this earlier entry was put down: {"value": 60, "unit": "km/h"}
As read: {"value": 175, "unit": "km/h"}
